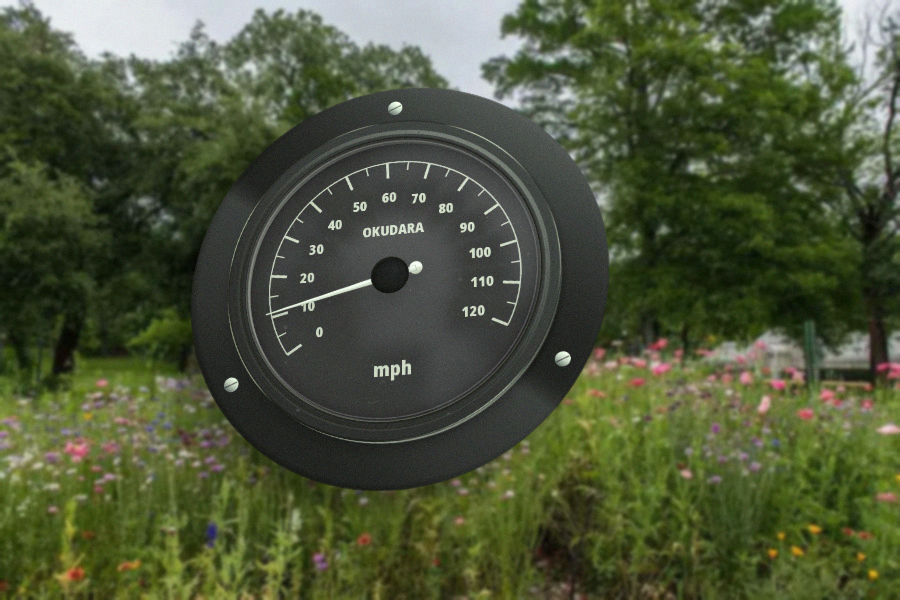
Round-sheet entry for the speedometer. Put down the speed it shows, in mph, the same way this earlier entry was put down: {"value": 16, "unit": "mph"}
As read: {"value": 10, "unit": "mph"}
